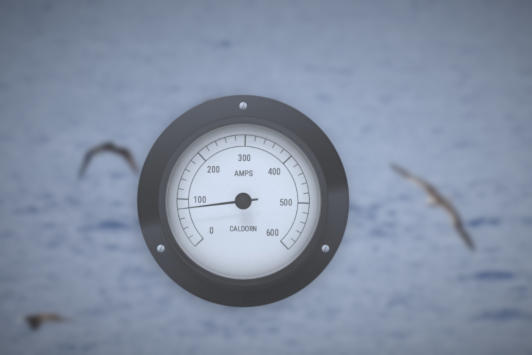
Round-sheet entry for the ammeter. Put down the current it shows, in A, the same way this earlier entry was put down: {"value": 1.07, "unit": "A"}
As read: {"value": 80, "unit": "A"}
